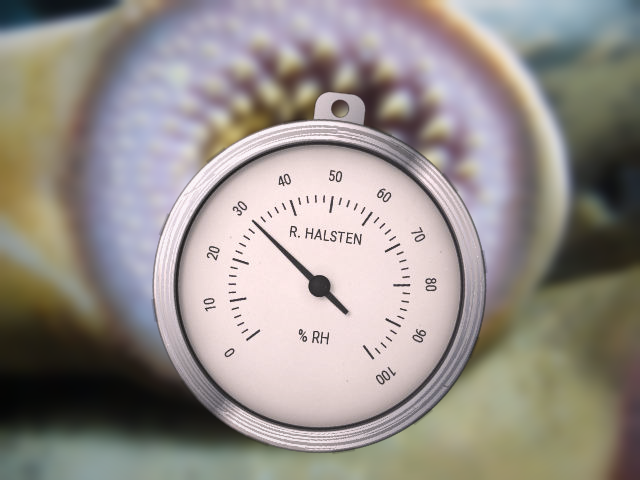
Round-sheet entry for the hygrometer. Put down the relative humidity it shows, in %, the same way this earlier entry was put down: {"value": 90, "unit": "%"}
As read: {"value": 30, "unit": "%"}
